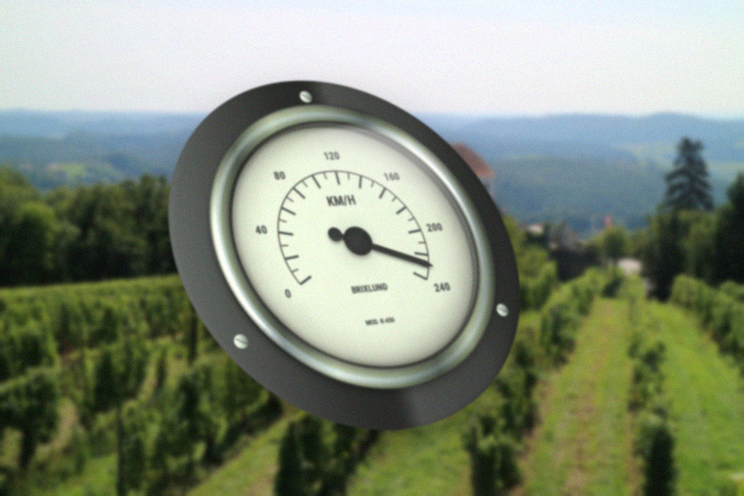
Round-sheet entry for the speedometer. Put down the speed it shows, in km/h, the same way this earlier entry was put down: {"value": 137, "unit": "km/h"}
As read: {"value": 230, "unit": "km/h"}
